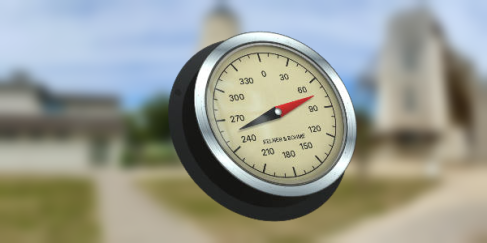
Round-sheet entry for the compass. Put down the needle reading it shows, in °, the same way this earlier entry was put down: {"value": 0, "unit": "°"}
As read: {"value": 75, "unit": "°"}
